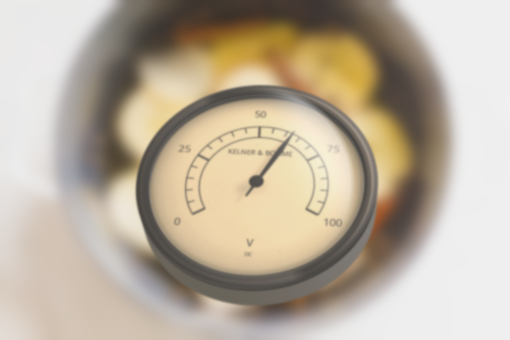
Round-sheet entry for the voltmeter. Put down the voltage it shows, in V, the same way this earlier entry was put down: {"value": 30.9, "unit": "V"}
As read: {"value": 62.5, "unit": "V"}
